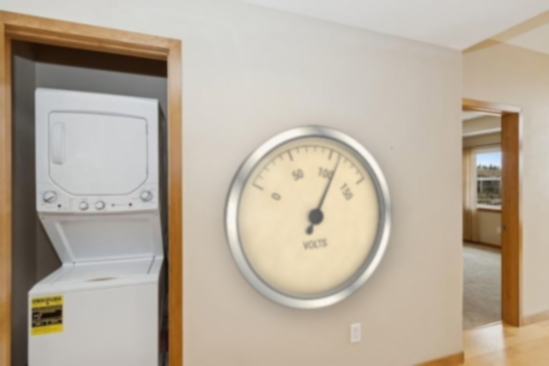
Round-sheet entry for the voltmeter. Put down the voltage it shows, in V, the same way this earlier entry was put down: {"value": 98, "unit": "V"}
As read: {"value": 110, "unit": "V"}
